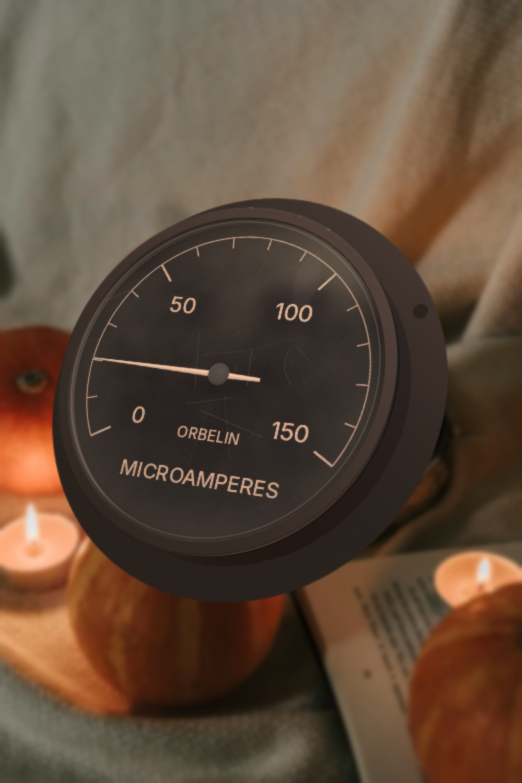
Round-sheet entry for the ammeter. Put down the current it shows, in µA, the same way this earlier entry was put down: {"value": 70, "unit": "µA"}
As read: {"value": 20, "unit": "µA"}
